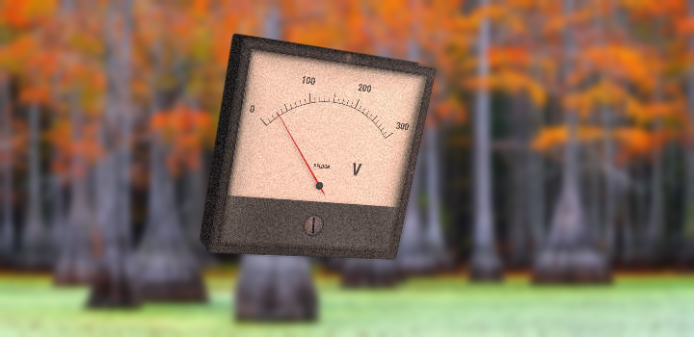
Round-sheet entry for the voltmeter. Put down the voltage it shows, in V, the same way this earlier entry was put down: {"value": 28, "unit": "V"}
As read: {"value": 30, "unit": "V"}
